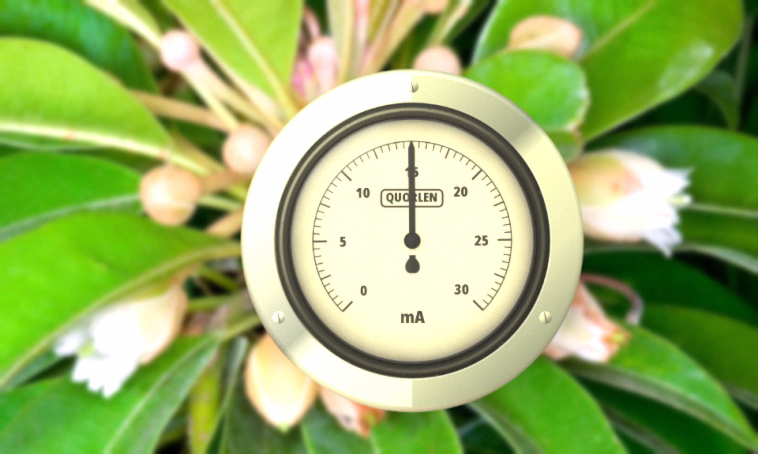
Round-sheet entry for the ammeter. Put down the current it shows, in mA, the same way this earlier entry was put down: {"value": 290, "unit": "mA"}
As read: {"value": 15, "unit": "mA"}
